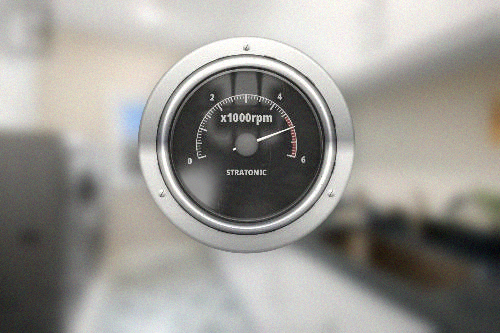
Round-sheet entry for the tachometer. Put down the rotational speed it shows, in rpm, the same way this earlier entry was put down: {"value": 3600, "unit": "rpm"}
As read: {"value": 5000, "unit": "rpm"}
